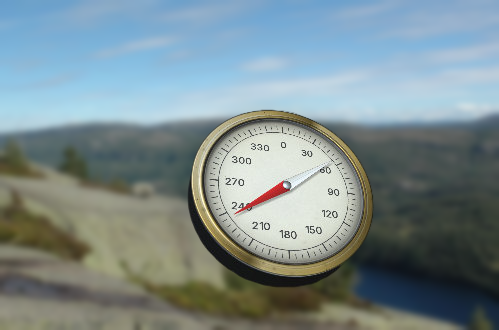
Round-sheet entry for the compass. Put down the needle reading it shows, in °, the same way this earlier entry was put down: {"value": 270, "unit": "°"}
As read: {"value": 235, "unit": "°"}
